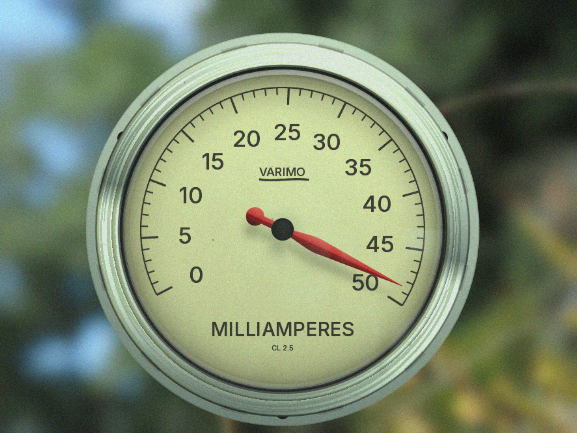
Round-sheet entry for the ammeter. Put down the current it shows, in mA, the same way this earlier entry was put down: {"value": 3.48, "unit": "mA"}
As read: {"value": 48.5, "unit": "mA"}
